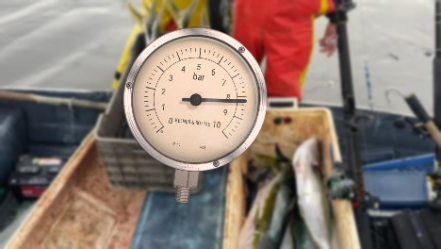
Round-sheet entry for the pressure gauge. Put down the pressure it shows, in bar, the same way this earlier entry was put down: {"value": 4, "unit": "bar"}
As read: {"value": 8.2, "unit": "bar"}
